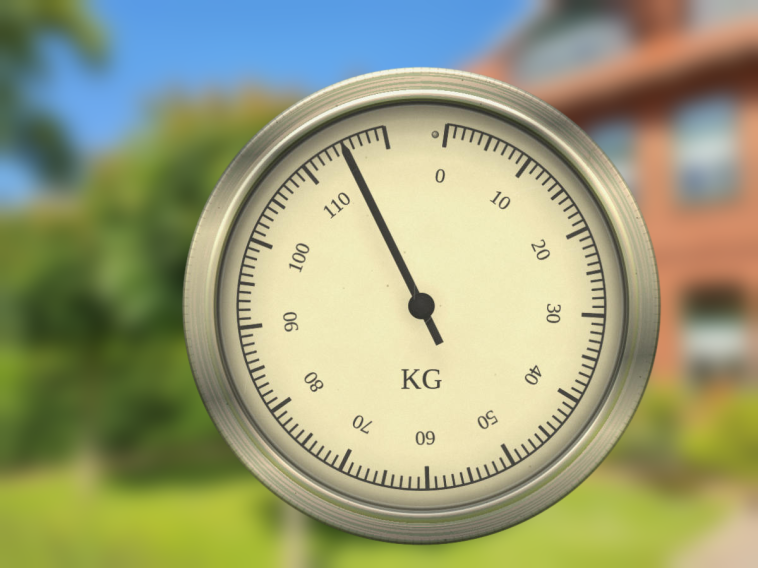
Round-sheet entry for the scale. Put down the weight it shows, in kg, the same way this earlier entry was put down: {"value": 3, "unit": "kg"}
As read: {"value": 115, "unit": "kg"}
